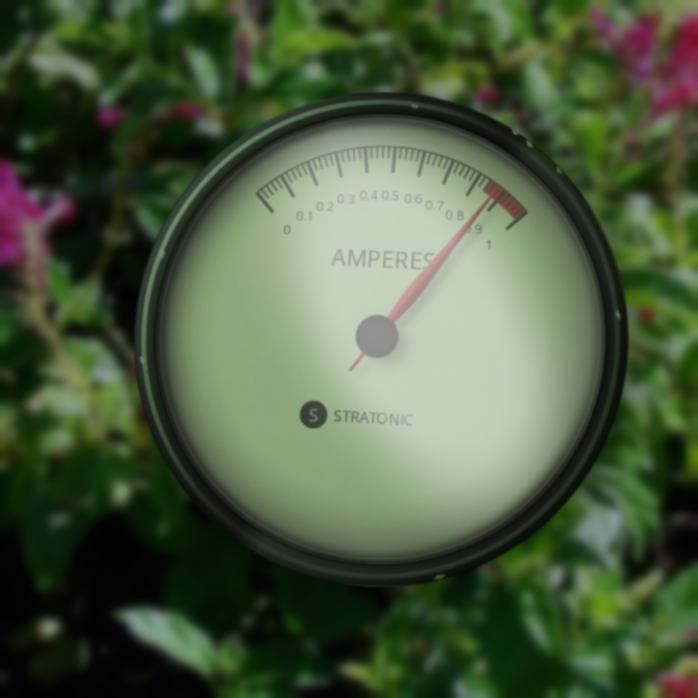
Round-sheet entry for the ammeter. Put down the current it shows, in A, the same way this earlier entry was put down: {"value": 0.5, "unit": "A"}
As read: {"value": 0.88, "unit": "A"}
